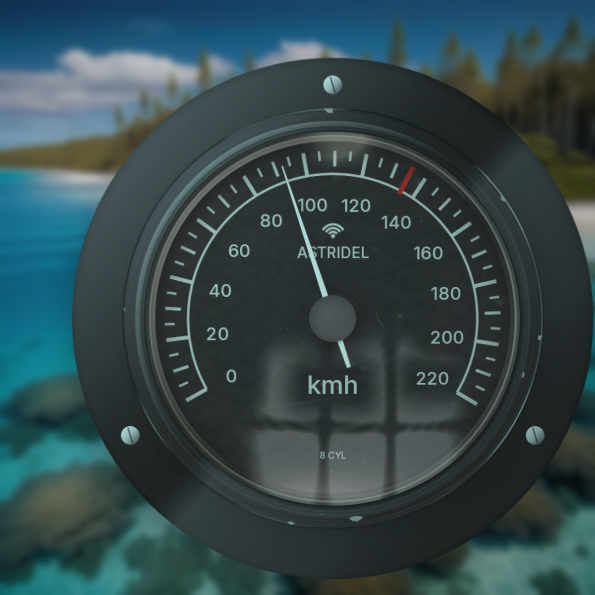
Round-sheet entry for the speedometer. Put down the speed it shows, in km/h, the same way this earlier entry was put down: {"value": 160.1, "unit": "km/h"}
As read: {"value": 92.5, "unit": "km/h"}
